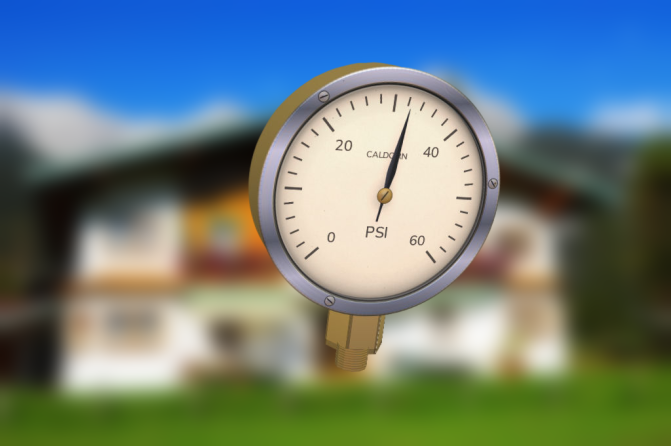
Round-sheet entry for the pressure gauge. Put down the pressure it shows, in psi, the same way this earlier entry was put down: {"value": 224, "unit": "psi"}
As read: {"value": 32, "unit": "psi"}
